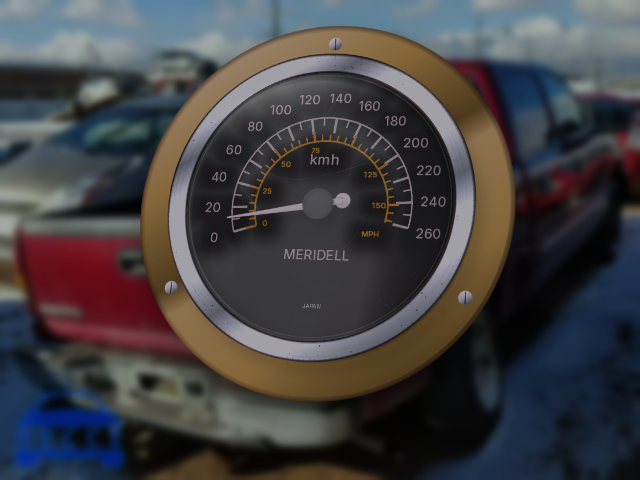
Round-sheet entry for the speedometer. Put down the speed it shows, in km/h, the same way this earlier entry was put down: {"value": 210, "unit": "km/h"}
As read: {"value": 10, "unit": "km/h"}
